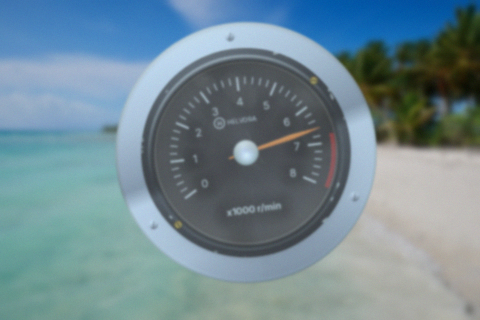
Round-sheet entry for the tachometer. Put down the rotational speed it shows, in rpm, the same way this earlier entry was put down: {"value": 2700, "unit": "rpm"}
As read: {"value": 6600, "unit": "rpm"}
